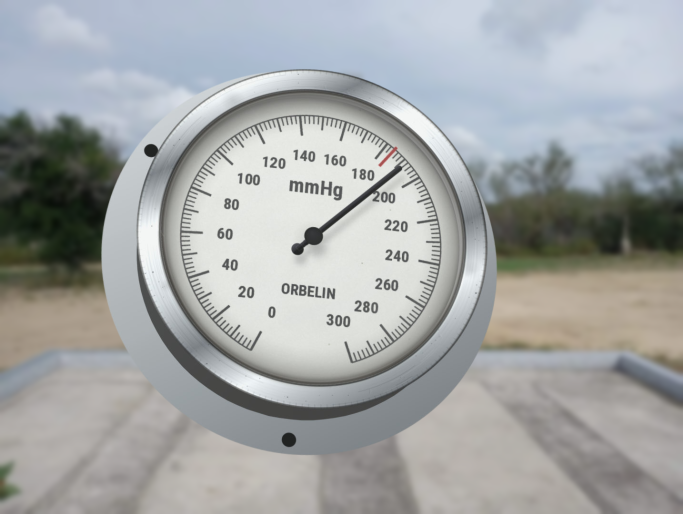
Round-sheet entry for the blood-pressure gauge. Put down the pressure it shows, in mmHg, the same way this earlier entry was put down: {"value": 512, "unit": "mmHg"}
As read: {"value": 192, "unit": "mmHg"}
